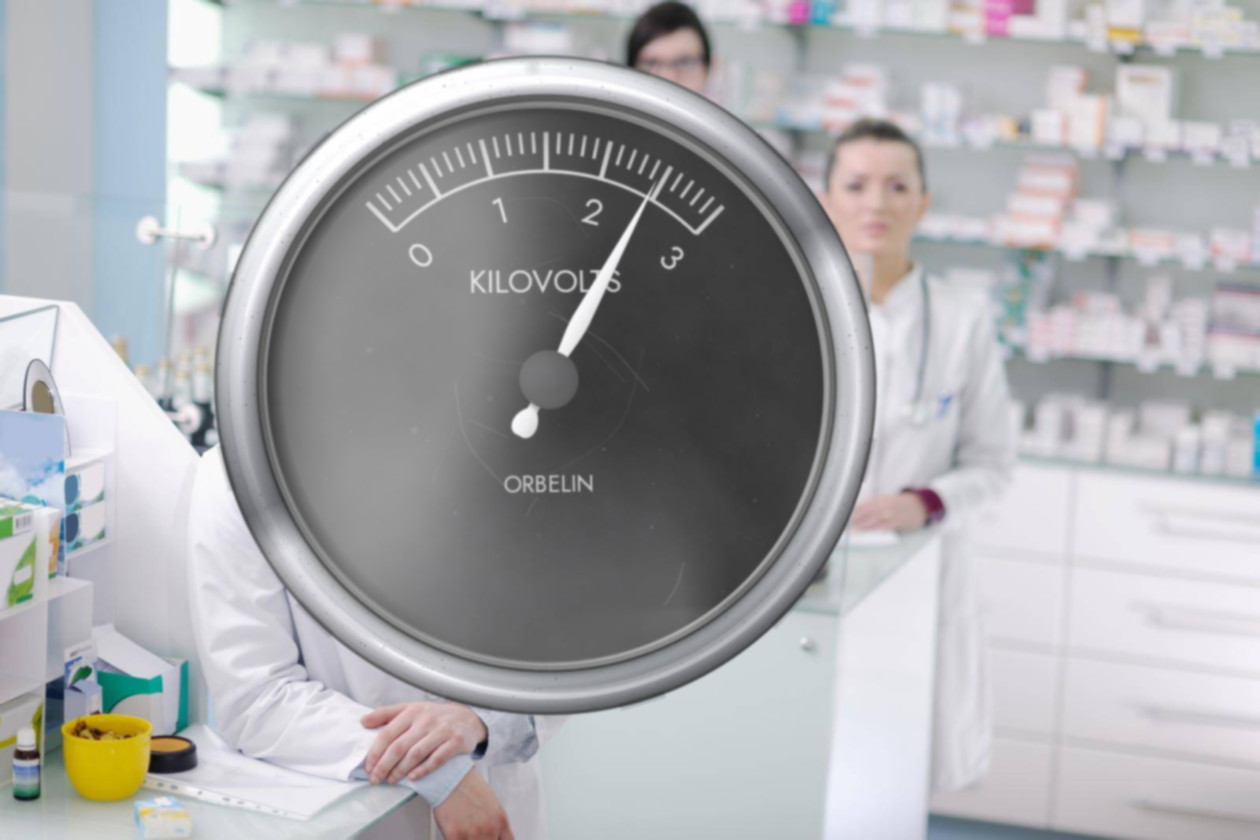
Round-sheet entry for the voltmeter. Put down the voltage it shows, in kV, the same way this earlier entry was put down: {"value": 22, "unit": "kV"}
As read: {"value": 2.45, "unit": "kV"}
